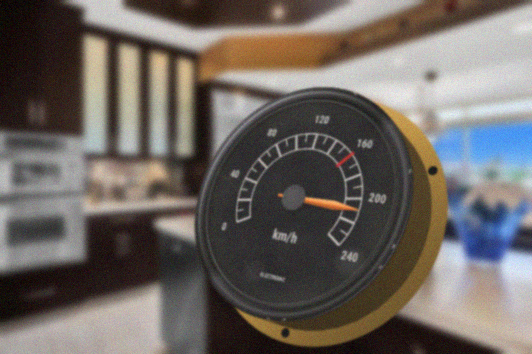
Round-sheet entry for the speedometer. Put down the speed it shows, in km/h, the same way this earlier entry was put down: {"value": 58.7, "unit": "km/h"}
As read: {"value": 210, "unit": "km/h"}
